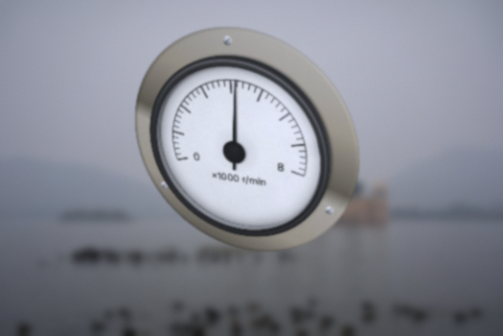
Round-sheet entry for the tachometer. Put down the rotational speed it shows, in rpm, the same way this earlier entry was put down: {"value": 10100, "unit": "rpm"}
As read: {"value": 4200, "unit": "rpm"}
